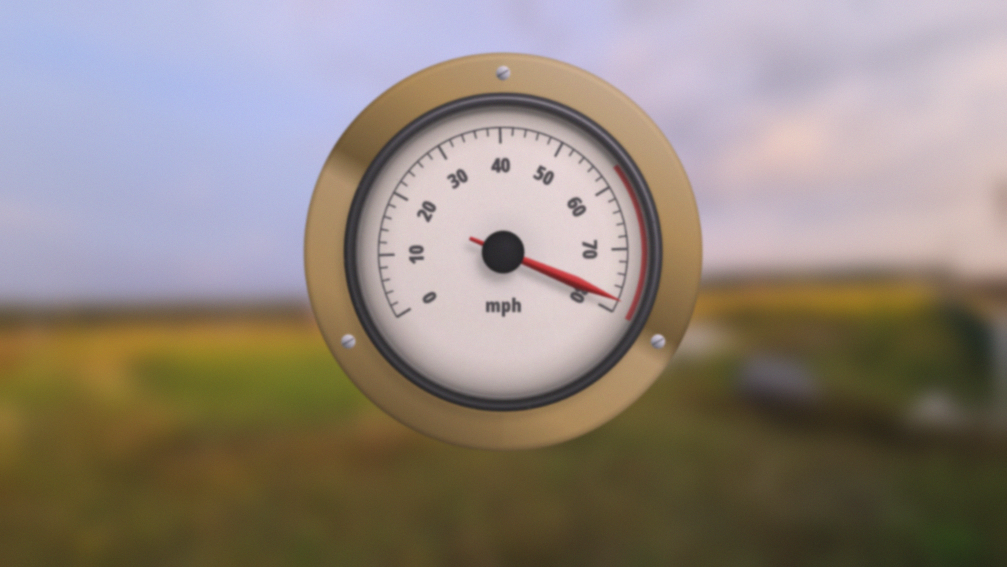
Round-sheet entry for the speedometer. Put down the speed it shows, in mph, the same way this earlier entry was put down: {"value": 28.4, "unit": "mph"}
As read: {"value": 78, "unit": "mph"}
